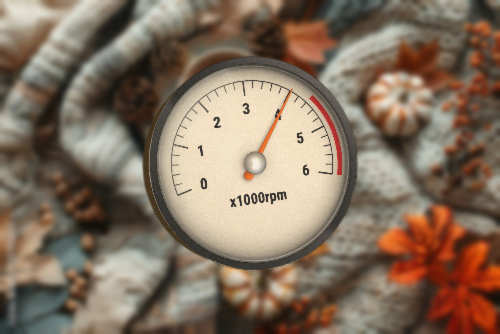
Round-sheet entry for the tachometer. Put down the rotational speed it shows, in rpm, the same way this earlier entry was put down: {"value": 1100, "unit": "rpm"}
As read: {"value": 4000, "unit": "rpm"}
